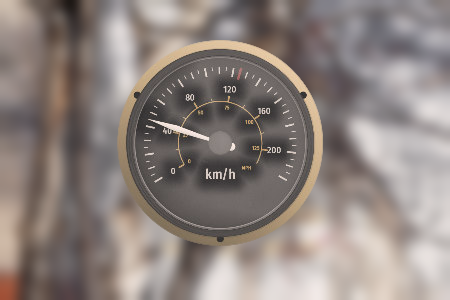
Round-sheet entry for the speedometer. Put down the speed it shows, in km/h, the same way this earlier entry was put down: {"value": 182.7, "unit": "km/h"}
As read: {"value": 45, "unit": "km/h"}
